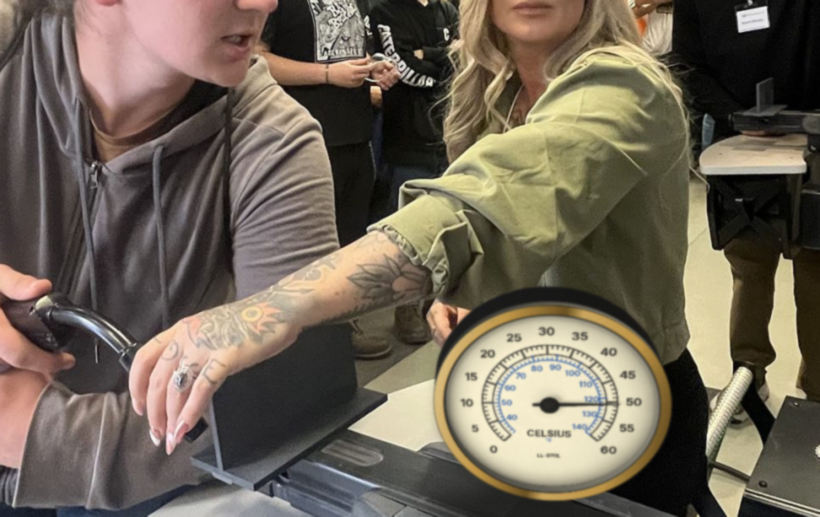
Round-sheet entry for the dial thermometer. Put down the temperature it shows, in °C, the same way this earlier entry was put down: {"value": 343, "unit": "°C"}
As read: {"value": 50, "unit": "°C"}
